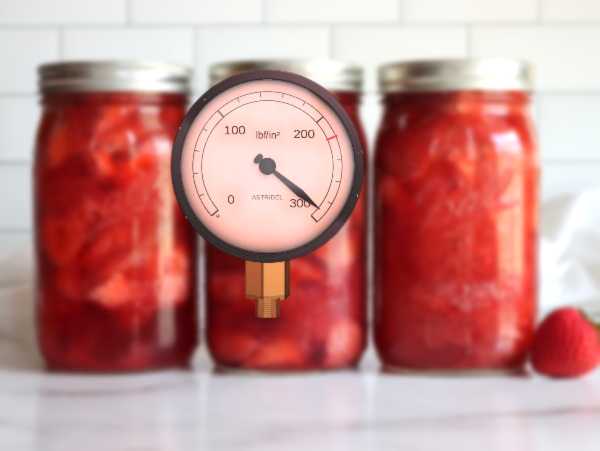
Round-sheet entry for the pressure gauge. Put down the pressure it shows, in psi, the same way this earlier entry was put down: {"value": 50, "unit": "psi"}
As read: {"value": 290, "unit": "psi"}
